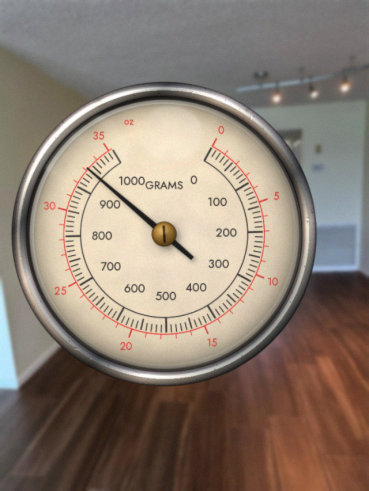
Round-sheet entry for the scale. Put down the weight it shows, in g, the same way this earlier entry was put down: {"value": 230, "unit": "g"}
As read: {"value": 940, "unit": "g"}
